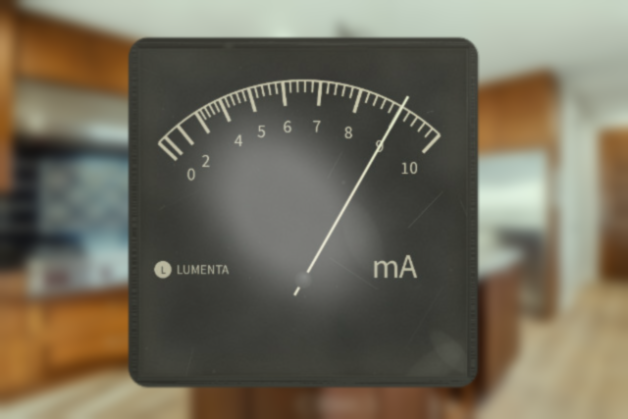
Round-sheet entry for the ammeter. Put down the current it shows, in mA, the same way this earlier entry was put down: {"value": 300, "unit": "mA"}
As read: {"value": 9, "unit": "mA"}
